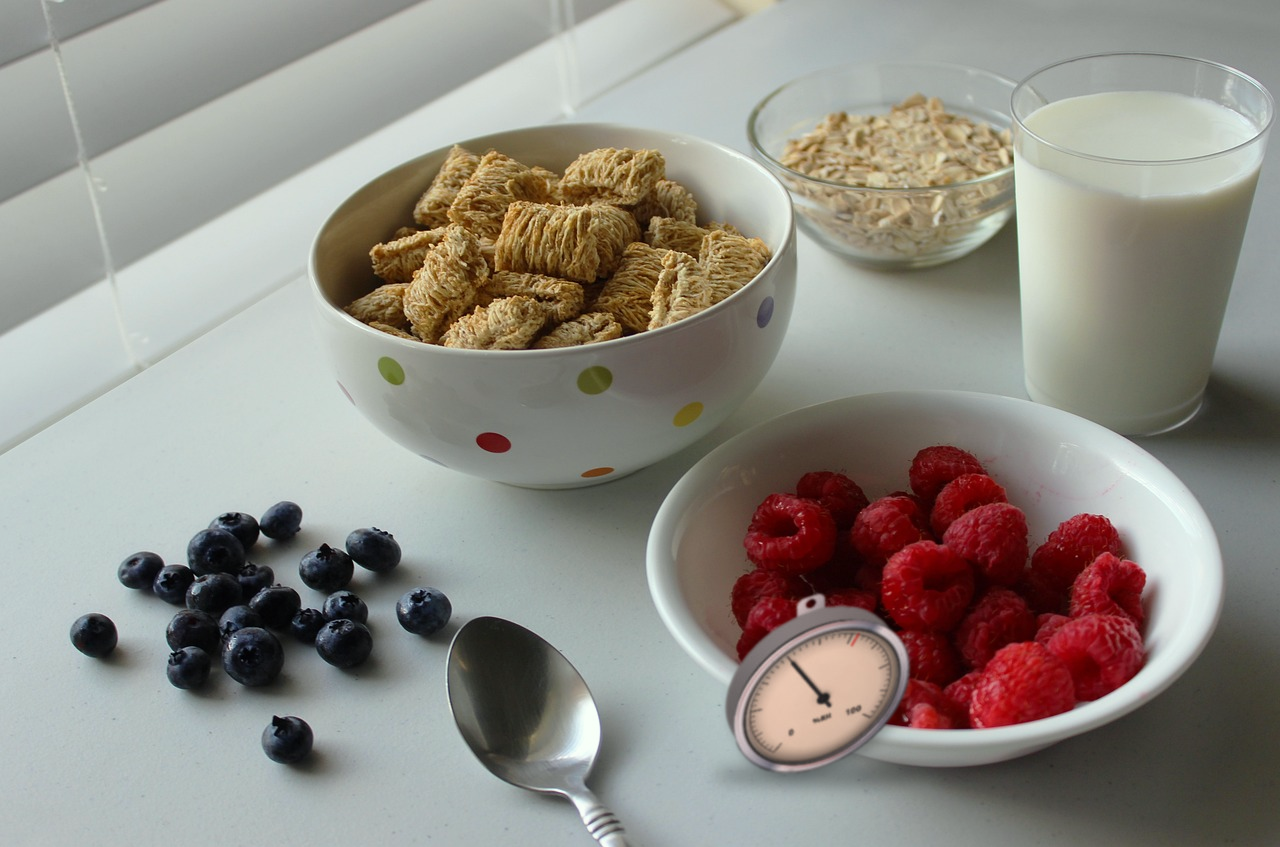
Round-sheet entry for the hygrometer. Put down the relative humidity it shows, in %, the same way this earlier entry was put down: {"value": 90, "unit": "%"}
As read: {"value": 40, "unit": "%"}
